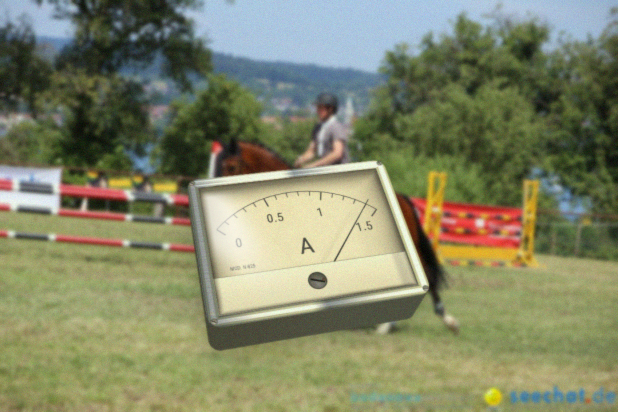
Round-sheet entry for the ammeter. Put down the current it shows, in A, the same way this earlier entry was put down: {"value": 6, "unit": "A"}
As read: {"value": 1.4, "unit": "A"}
